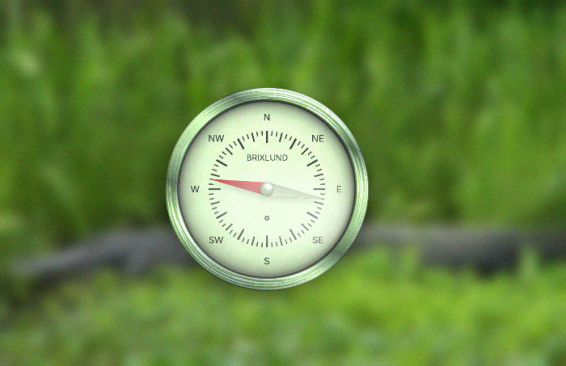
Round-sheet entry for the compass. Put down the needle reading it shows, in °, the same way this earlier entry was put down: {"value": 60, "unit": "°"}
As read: {"value": 280, "unit": "°"}
